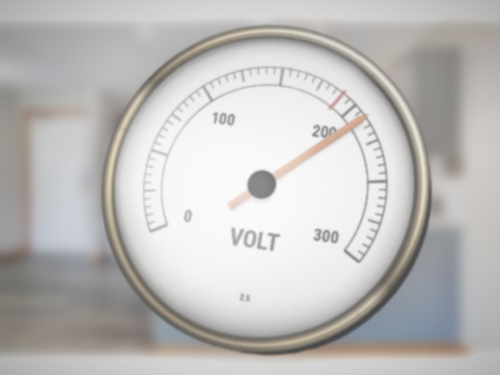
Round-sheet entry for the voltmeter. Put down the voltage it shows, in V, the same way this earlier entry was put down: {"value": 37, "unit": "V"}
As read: {"value": 210, "unit": "V"}
